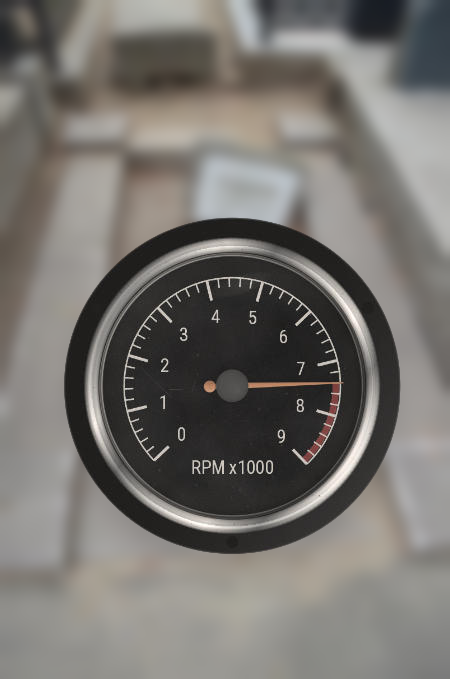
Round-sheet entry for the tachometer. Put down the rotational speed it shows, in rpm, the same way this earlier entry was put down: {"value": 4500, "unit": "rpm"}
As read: {"value": 7400, "unit": "rpm"}
